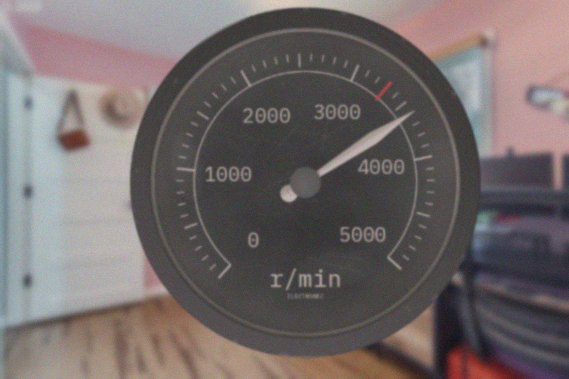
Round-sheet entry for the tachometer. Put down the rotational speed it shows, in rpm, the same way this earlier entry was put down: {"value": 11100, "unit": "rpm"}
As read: {"value": 3600, "unit": "rpm"}
